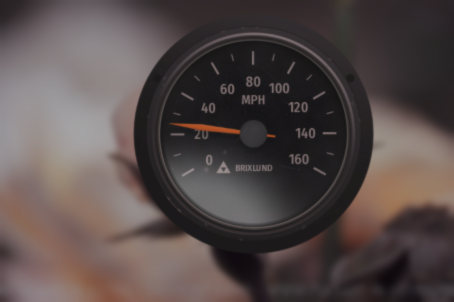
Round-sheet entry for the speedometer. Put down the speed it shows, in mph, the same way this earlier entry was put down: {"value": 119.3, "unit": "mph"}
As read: {"value": 25, "unit": "mph"}
